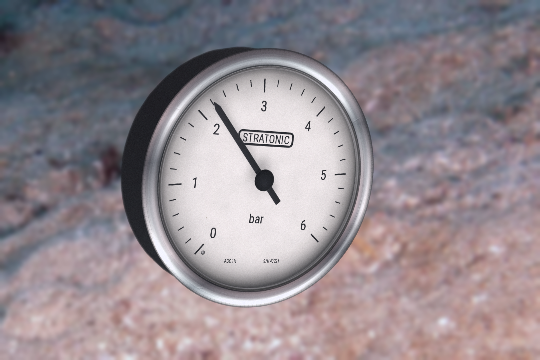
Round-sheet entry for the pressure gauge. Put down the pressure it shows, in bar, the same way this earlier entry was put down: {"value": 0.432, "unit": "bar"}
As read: {"value": 2.2, "unit": "bar"}
